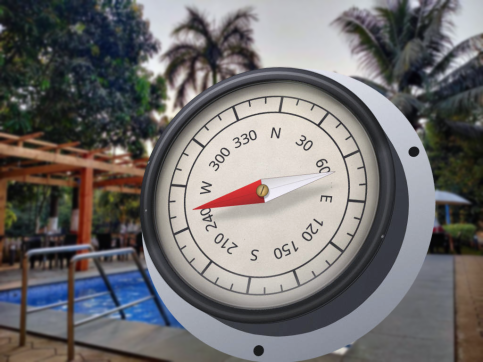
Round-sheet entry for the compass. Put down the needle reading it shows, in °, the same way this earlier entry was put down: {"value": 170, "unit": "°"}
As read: {"value": 250, "unit": "°"}
